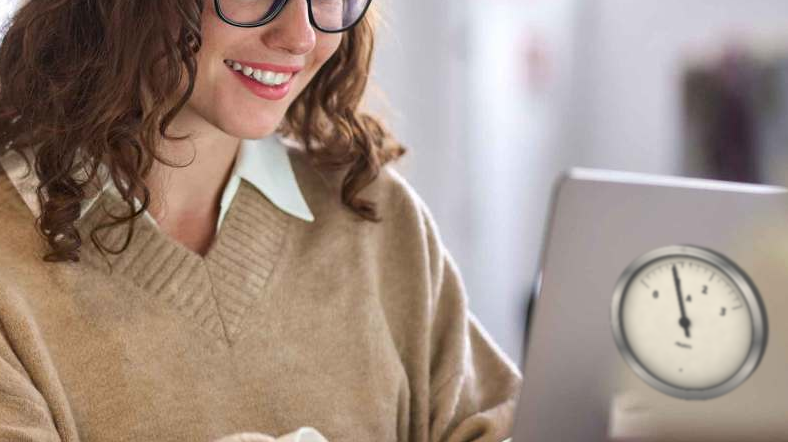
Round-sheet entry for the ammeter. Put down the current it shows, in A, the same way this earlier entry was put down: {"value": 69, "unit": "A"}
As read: {"value": 1, "unit": "A"}
